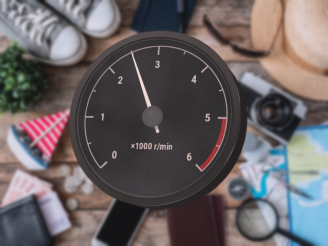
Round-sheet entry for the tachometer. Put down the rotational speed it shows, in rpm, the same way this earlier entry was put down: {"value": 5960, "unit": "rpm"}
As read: {"value": 2500, "unit": "rpm"}
